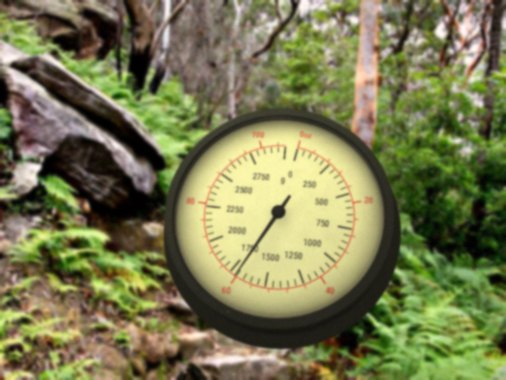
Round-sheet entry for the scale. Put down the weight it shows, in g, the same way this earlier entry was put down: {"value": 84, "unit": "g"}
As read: {"value": 1700, "unit": "g"}
